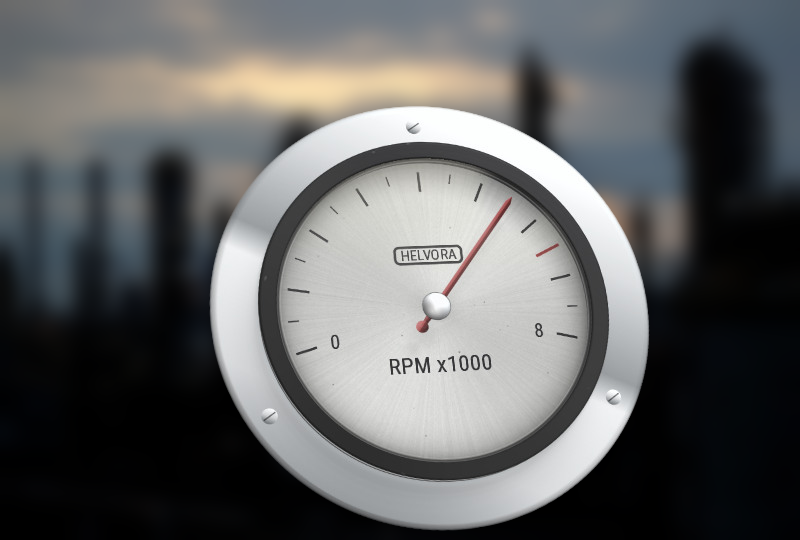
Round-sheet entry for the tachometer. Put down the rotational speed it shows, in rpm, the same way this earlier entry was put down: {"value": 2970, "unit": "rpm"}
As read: {"value": 5500, "unit": "rpm"}
